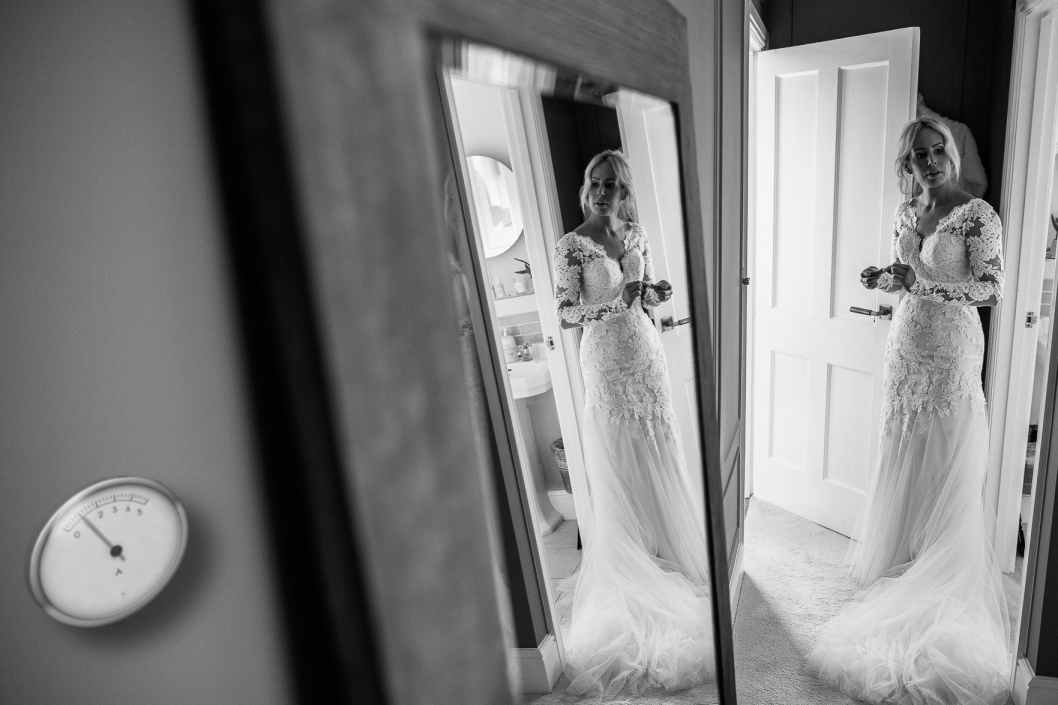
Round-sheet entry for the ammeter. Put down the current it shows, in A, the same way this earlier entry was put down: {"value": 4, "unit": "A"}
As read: {"value": 1, "unit": "A"}
